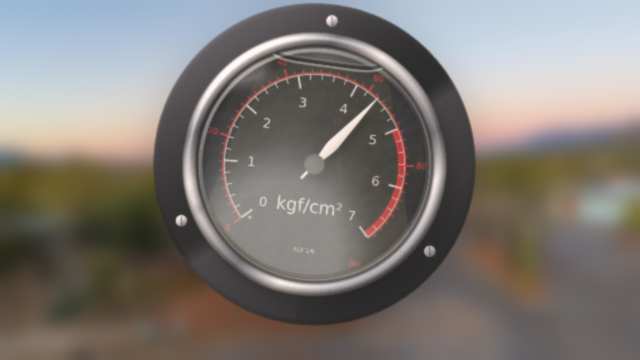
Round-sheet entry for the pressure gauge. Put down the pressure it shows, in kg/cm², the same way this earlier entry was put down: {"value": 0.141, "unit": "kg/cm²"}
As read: {"value": 4.4, "unit": "kg/cm²"}
